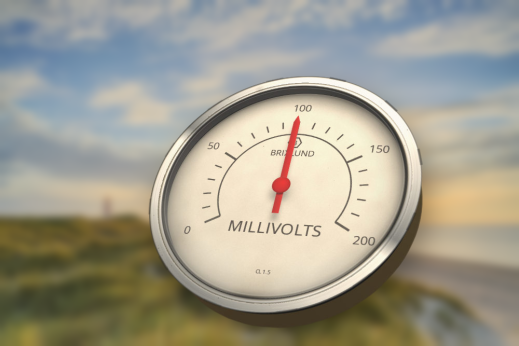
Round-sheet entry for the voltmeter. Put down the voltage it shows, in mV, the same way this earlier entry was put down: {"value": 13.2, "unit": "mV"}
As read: {"value": 100, "unit": "mV"}
